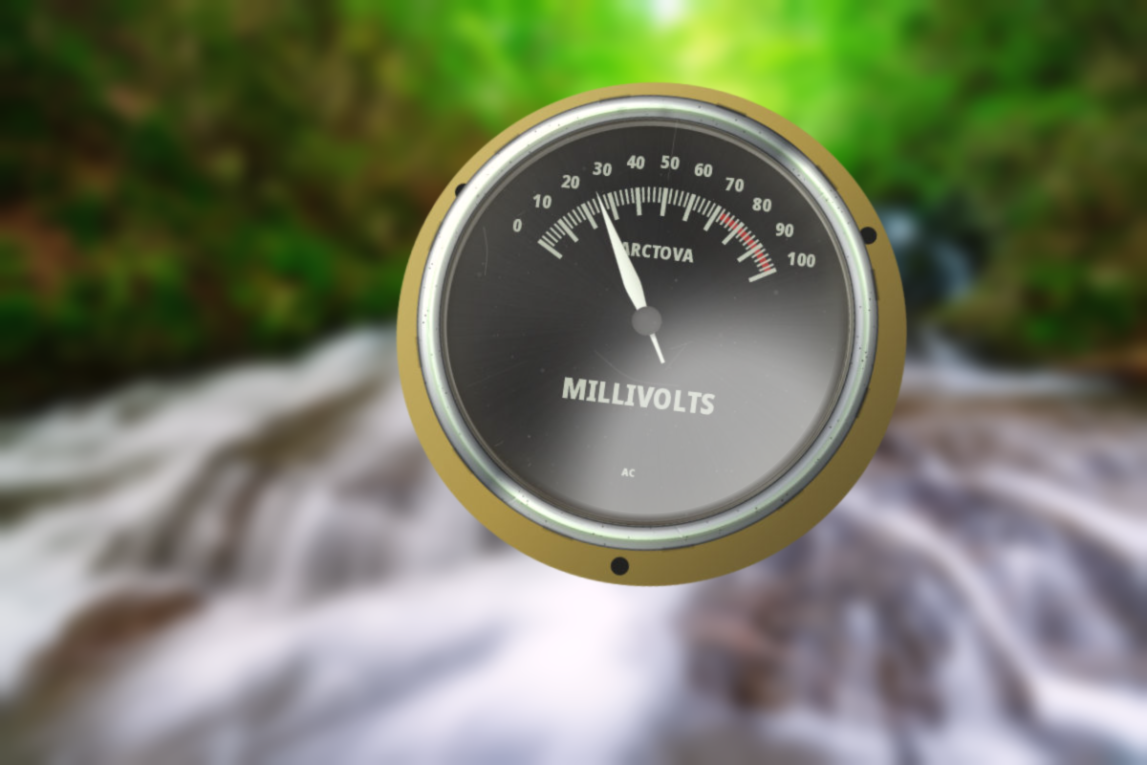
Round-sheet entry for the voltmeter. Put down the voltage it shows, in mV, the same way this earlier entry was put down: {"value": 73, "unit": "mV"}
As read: {"value": 26, "unit": "mV"}
